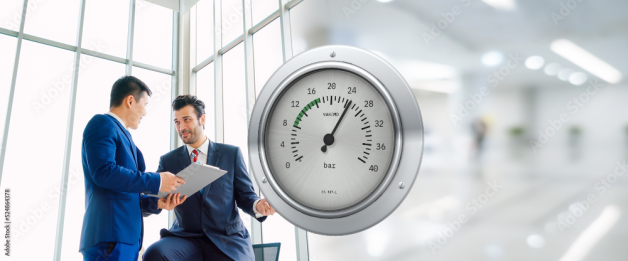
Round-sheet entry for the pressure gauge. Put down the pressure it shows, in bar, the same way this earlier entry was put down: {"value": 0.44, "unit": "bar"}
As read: {"value": 25, "unit": "bar"}
